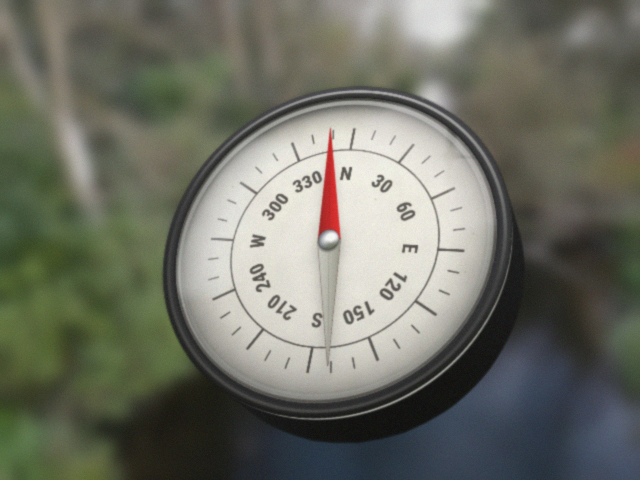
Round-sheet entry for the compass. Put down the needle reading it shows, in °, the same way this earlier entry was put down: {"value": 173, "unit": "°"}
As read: {"value": 350, "unit": "°"}
